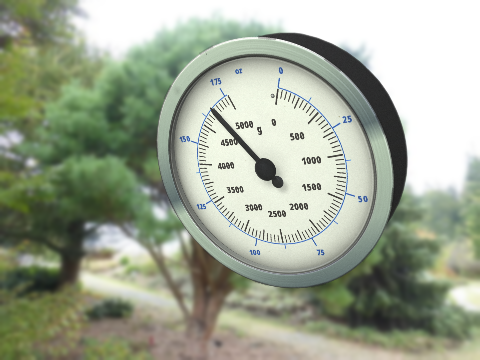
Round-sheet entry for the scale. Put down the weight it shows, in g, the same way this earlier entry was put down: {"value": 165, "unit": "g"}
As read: {"value": 4750, "unit": "g"}
